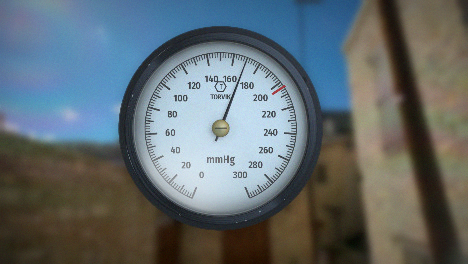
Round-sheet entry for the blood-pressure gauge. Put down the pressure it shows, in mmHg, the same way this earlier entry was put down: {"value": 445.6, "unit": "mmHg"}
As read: {"value": 170, "unit": "mmHg"}
